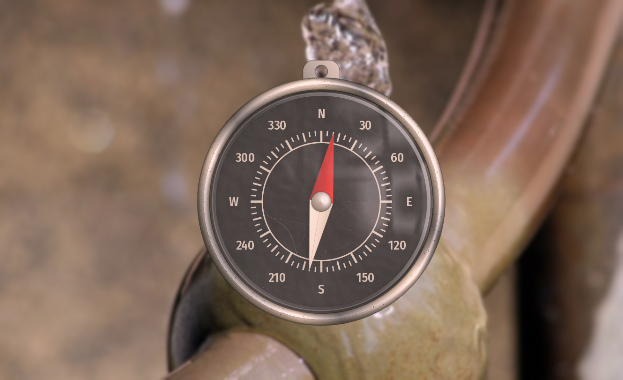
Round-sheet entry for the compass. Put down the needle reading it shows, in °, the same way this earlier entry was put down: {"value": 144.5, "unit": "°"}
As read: {"value": 10, "unit": "°"}
